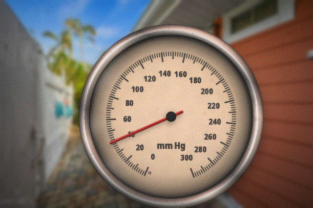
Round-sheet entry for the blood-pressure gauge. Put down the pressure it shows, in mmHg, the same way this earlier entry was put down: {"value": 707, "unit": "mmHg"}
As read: {"value": 40, "unit": "mmHg"}
